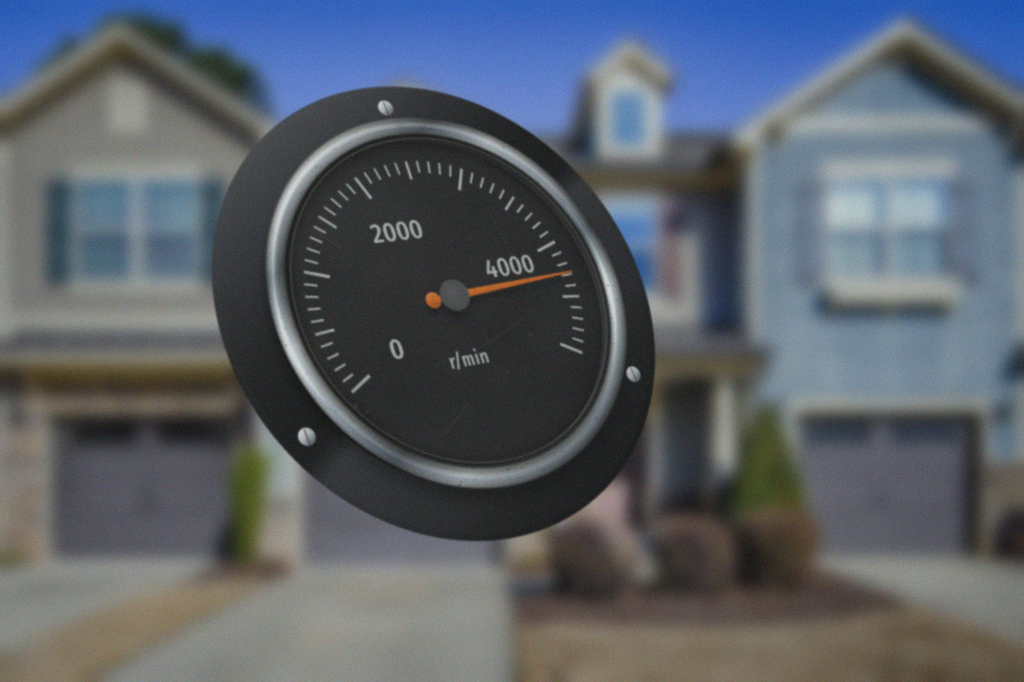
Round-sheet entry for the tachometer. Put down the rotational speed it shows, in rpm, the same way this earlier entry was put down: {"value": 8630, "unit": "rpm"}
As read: {"value": 4300, "unit": "rpm"}
